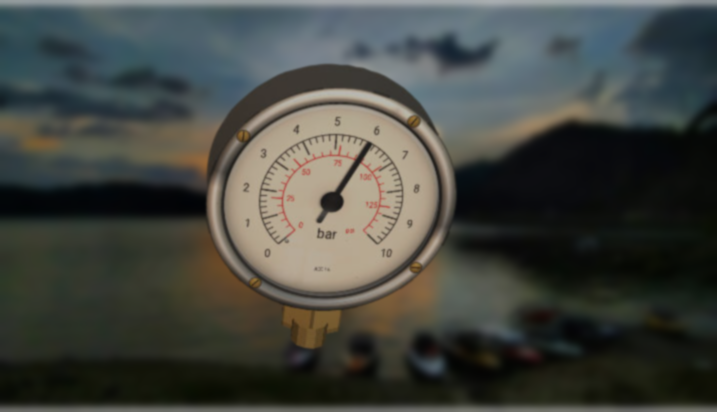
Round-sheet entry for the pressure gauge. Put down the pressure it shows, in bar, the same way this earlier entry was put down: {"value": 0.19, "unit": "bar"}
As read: {"value": 6, "unit": "bar"}
